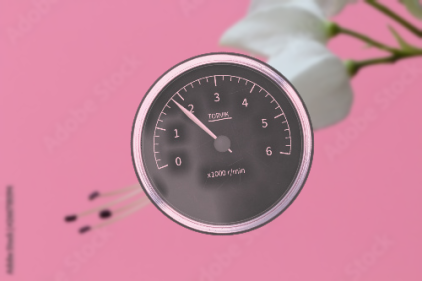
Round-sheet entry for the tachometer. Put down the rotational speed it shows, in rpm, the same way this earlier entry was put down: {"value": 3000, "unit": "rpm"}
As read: {"value": 1800, "unit": "rpm"}
